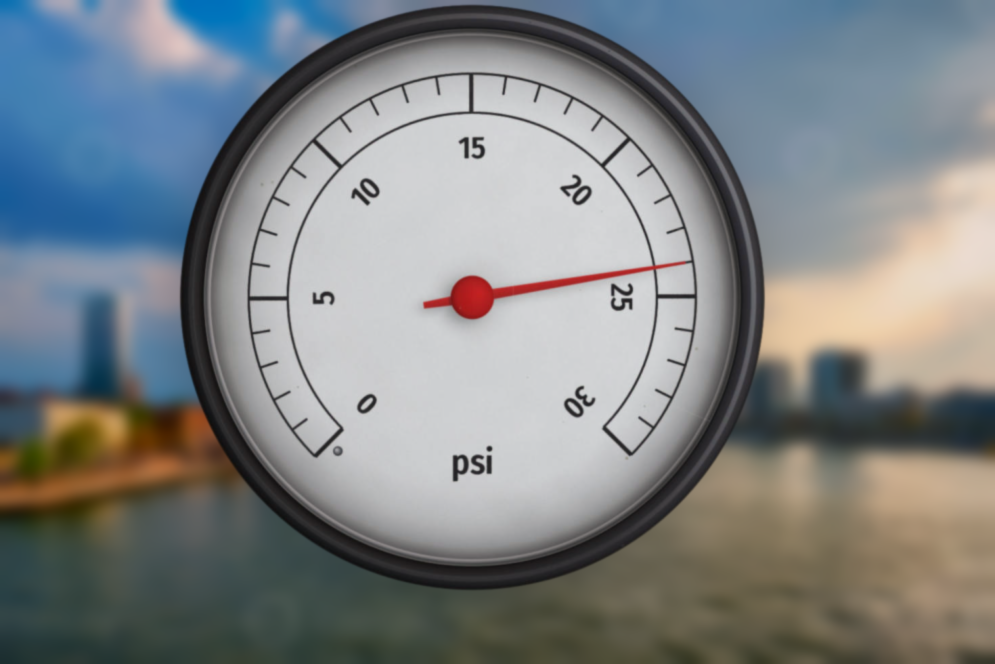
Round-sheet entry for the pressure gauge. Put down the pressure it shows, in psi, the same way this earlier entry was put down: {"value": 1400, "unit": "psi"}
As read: {"value": 24, "unit": "psi"}
